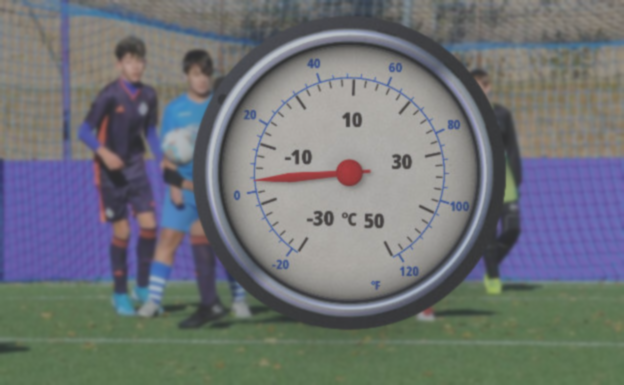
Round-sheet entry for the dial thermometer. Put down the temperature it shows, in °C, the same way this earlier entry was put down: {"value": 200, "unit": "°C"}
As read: {"value": -16, "unit": "°C"}
